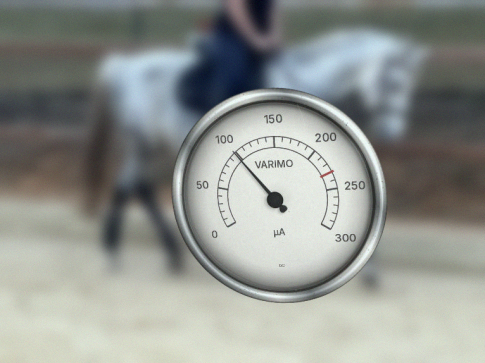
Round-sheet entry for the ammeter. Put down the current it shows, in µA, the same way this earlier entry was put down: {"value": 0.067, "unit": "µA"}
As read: {"value": 100, "unit": "µA"}
